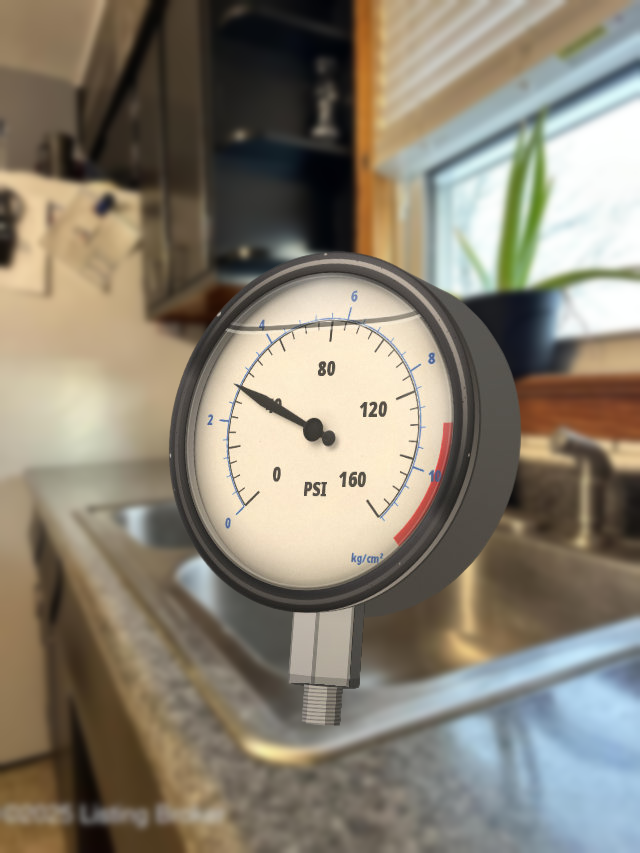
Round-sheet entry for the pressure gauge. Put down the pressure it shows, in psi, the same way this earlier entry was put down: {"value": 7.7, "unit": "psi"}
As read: {"value": 40, "unit": "psi"}
